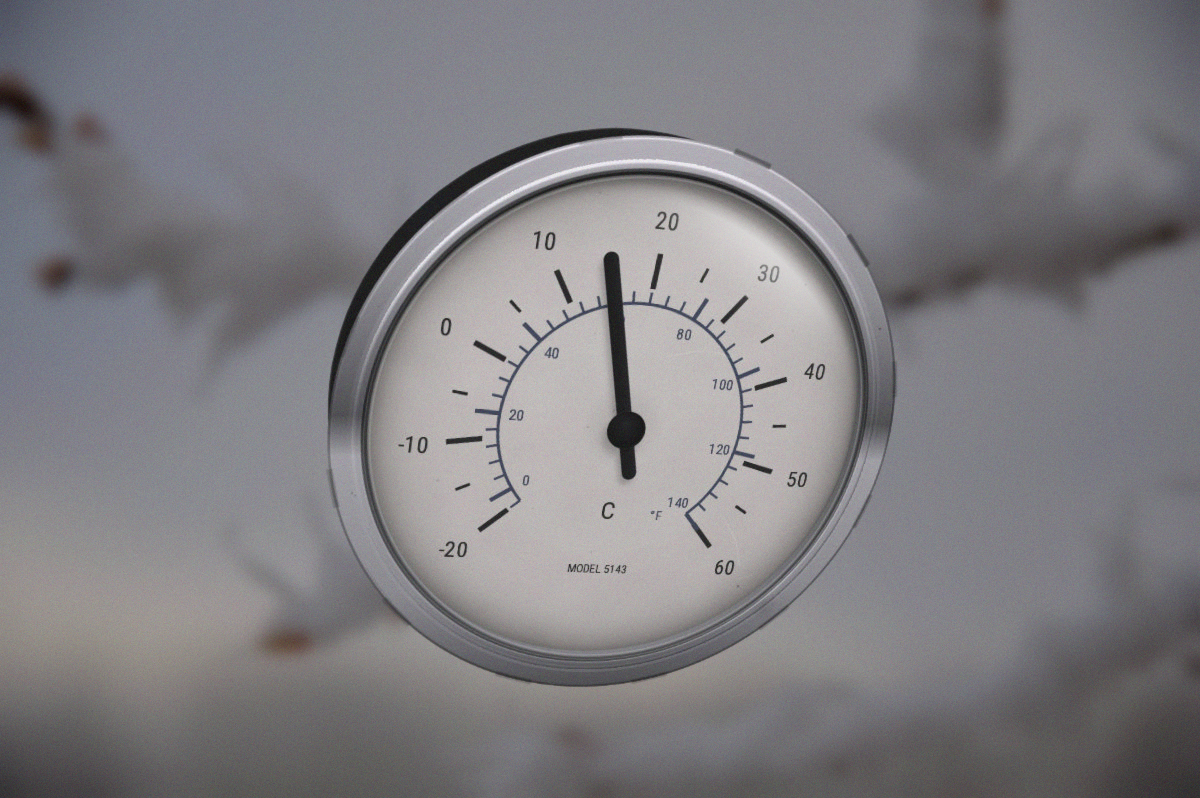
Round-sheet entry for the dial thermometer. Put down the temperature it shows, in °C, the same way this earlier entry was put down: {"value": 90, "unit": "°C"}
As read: {"value": 15, "unit": "°C"}
